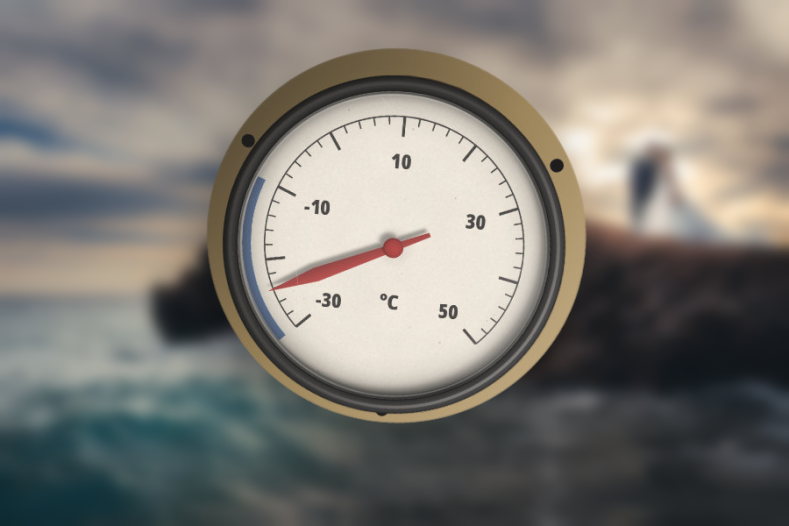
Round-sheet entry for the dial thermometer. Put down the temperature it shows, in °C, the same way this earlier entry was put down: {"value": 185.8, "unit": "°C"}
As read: {"value": -24, "unit": "°C"}
